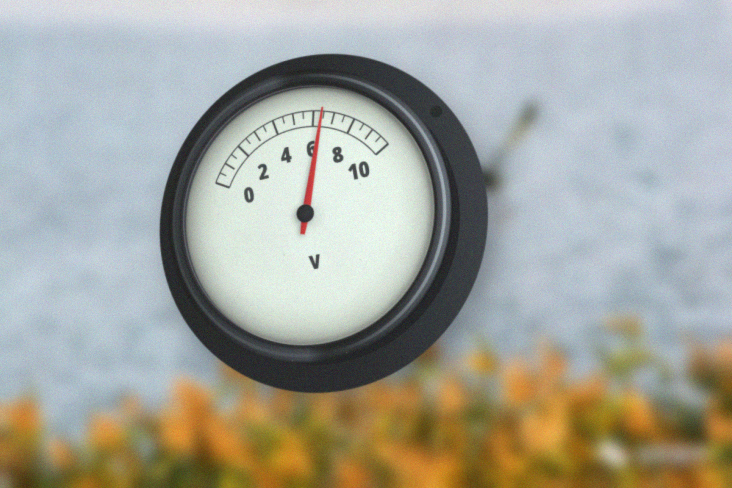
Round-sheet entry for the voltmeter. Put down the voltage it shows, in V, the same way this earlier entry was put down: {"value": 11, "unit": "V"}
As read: {"value": 6.5, "unit": "V"}
